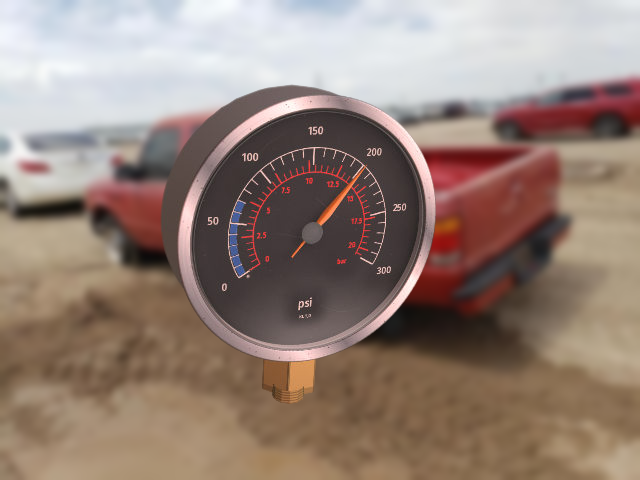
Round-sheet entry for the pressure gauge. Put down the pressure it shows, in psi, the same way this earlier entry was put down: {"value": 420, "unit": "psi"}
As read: {"value": 200, "unit": "psi"}
